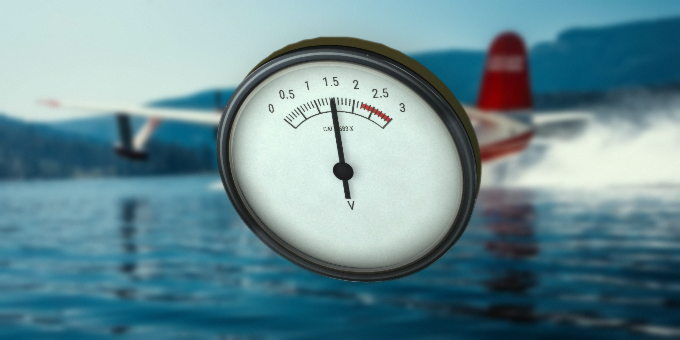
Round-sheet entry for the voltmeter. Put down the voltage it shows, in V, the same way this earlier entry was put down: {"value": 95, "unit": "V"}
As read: {"value": 1.5, "unit": "V"}
